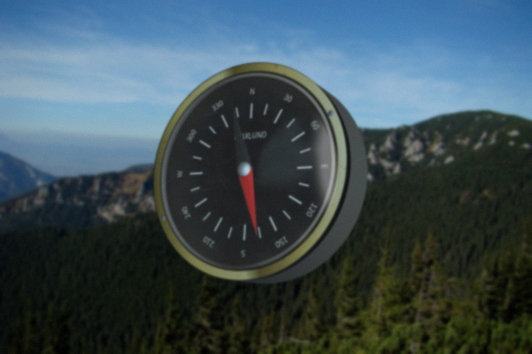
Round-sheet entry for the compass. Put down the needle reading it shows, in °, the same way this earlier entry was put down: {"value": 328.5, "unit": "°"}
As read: {"value": 165, "unit": "°"}
